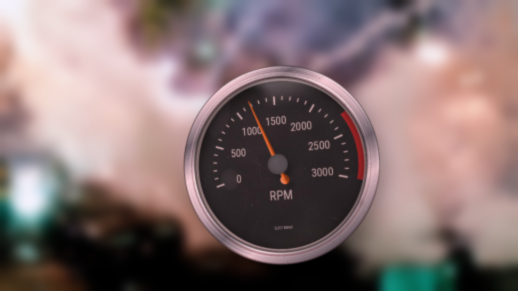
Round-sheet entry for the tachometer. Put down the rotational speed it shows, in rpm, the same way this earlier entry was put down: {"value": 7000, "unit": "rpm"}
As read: {"value": 1200, "unit": "rpm"}
